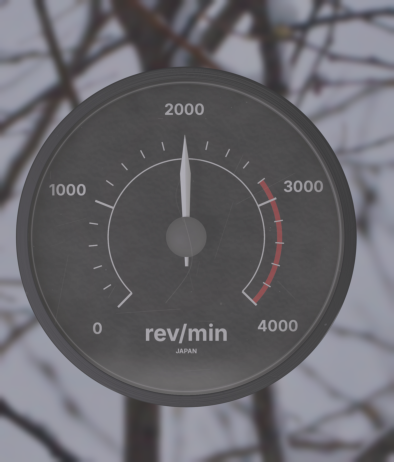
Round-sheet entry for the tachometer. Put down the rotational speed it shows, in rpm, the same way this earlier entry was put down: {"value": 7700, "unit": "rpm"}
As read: {"value": 2000, "unit": "rpm"}
